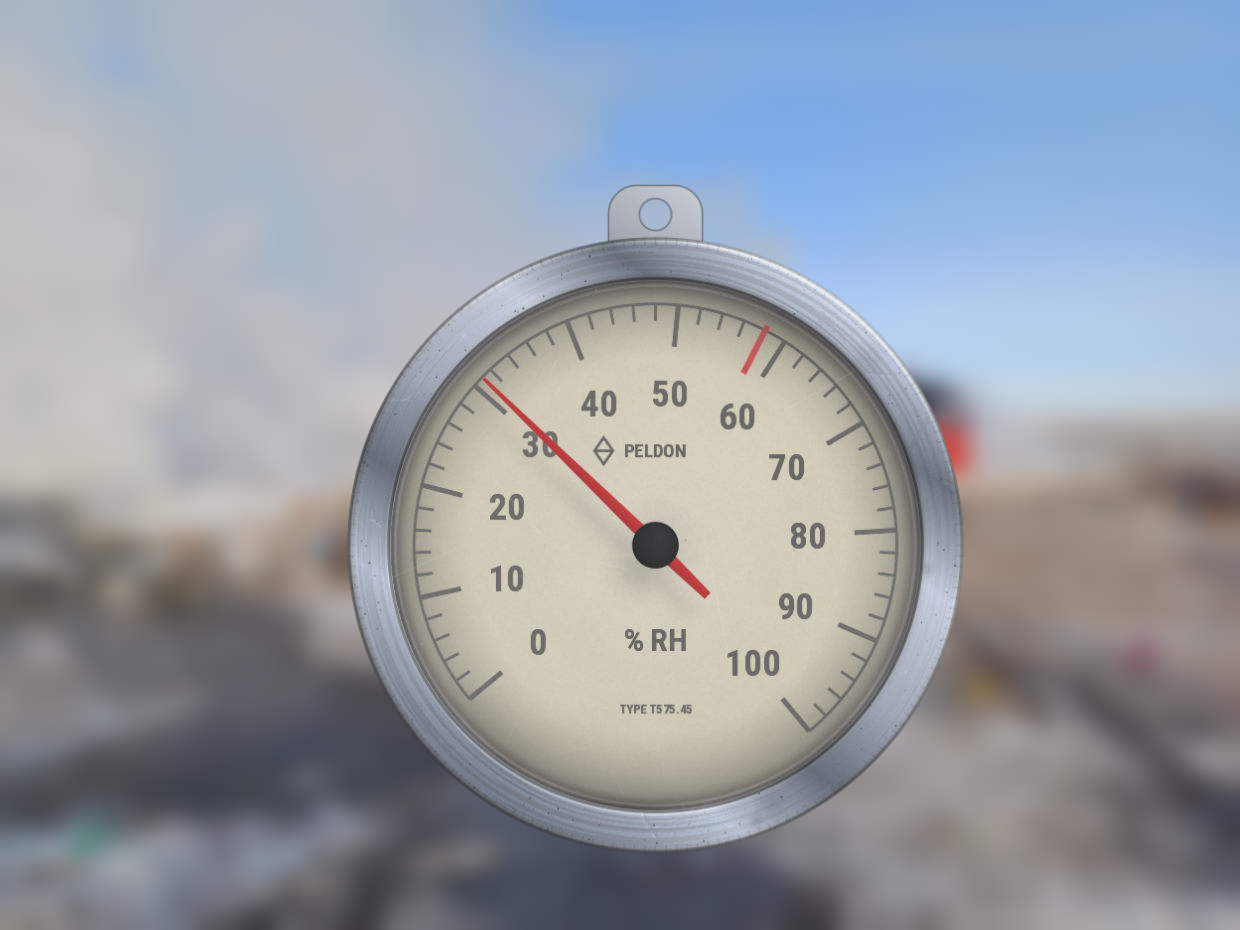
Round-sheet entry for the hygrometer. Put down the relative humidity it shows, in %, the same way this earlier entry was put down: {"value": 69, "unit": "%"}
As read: {"value": 31, "unit": "%"}
